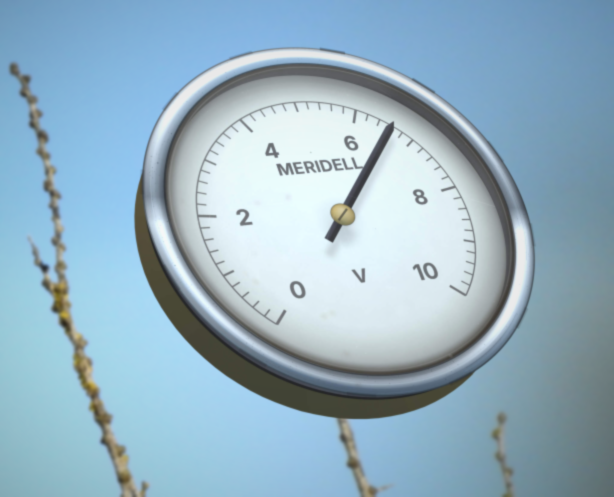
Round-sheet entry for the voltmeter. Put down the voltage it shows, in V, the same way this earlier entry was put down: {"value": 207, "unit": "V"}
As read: {"value": 6.6, "unit": "V"}
